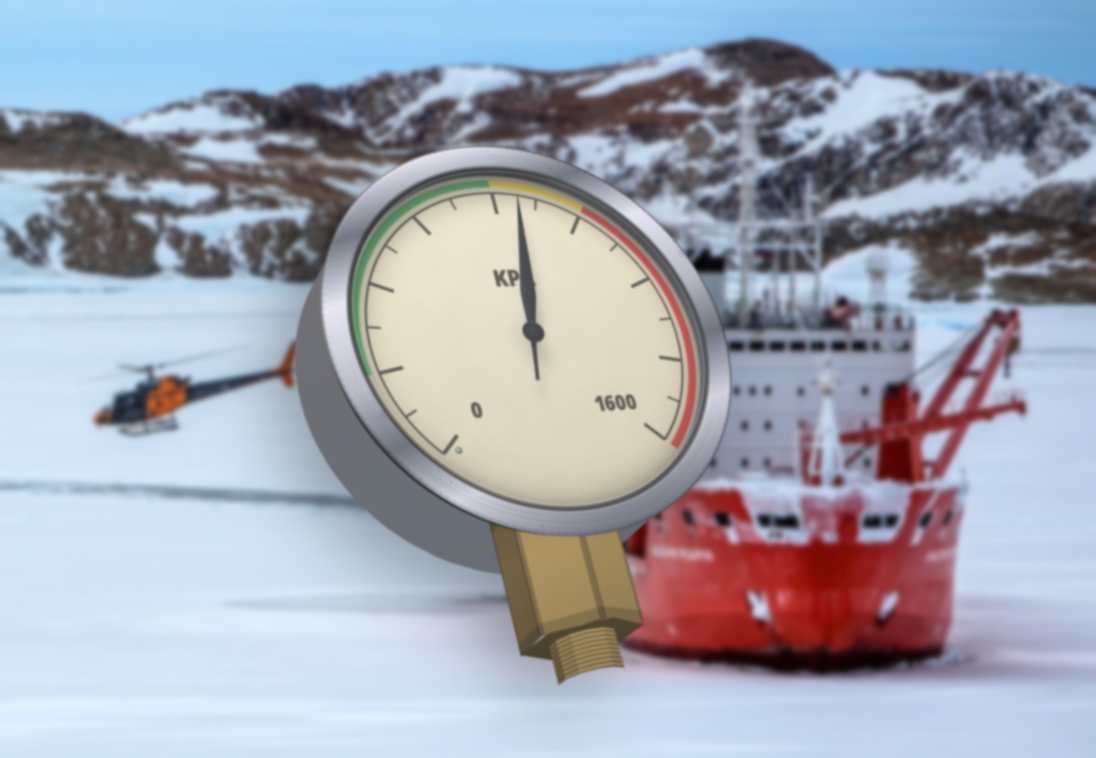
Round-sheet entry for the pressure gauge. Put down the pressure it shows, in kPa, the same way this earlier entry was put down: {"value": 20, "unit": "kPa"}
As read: {"value": 850, "unit": "kPa"}
